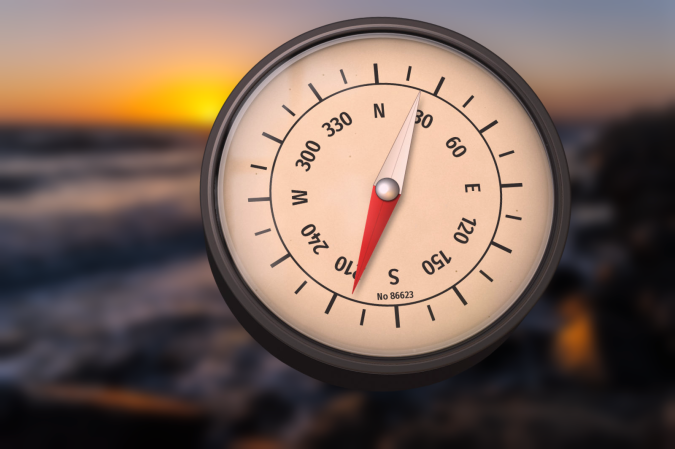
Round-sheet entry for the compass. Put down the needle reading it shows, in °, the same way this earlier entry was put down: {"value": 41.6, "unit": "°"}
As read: {"value": 202.5, "unit": "°"}
